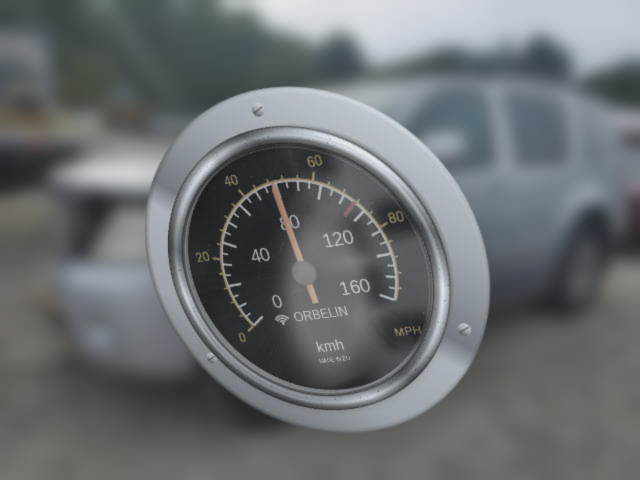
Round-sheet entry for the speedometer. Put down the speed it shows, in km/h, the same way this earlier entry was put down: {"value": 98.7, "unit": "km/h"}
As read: {"value": 80, "unit": "km/h"}
